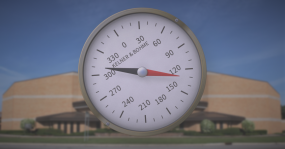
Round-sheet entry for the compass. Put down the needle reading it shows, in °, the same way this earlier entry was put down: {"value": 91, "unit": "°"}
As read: {"value": 130, "unit": "°"}
